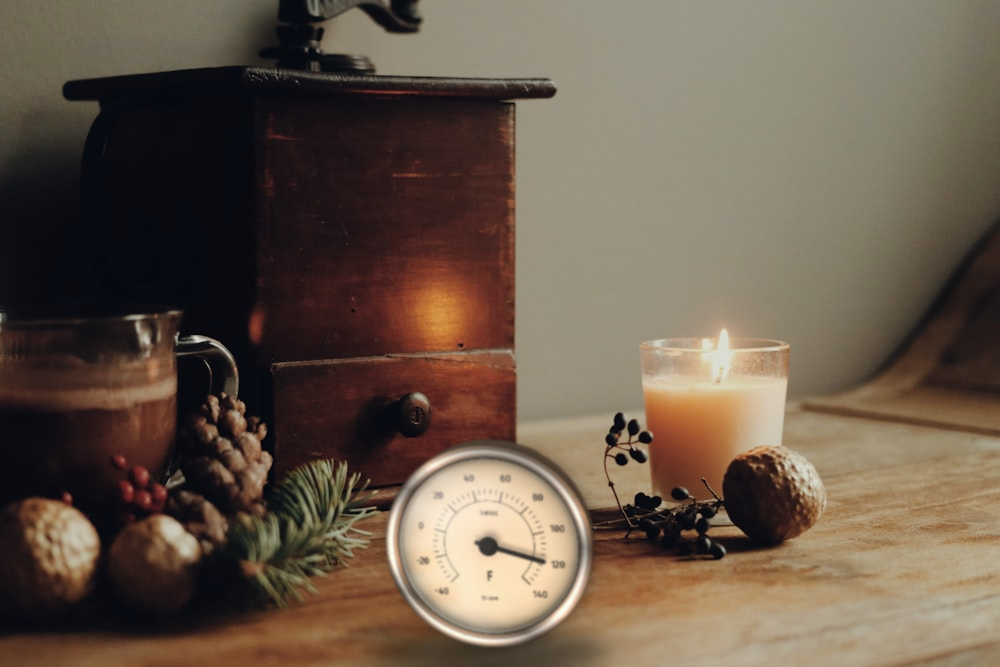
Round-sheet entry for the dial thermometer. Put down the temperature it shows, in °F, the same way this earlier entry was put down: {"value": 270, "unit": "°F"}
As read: {"value": 120, "unit": "°F"}
